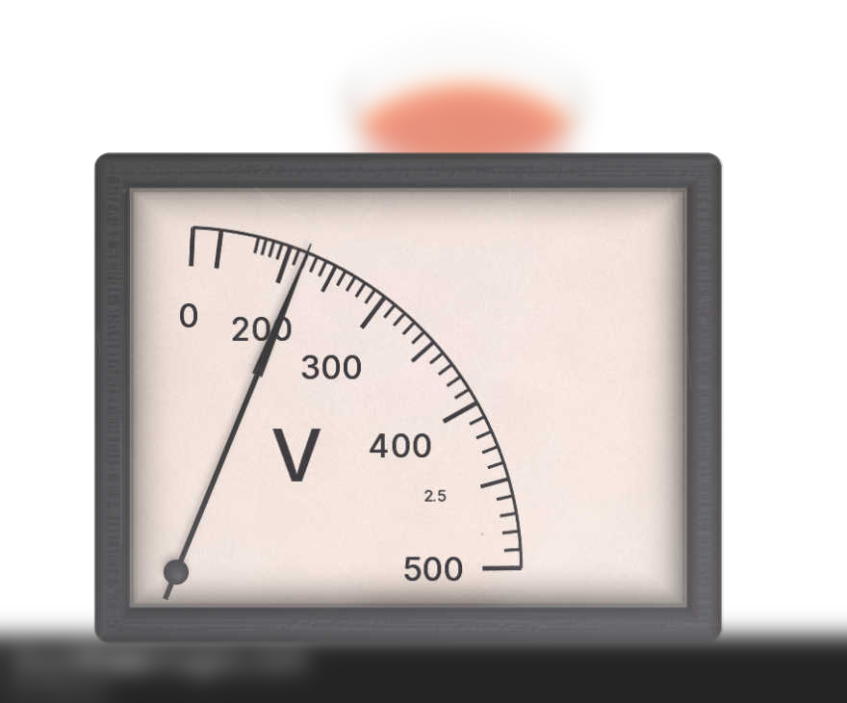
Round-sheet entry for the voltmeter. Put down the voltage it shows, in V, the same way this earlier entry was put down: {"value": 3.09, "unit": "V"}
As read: {"value": 220, "unit": "V"}
